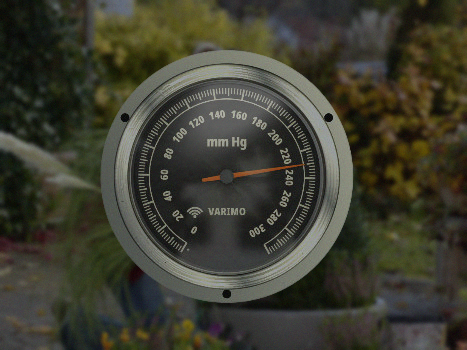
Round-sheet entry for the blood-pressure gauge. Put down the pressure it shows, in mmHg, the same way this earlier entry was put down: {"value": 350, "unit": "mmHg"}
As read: {"value": 230, "unit": "mmHg"}
